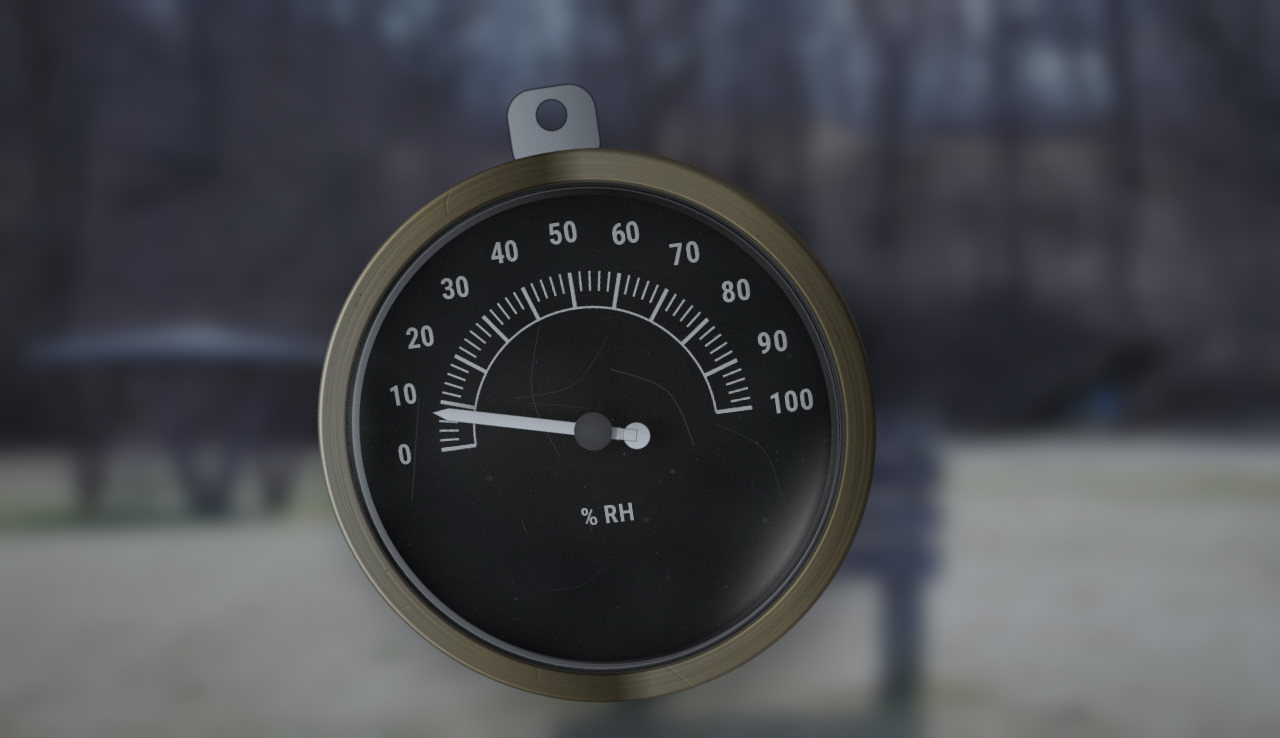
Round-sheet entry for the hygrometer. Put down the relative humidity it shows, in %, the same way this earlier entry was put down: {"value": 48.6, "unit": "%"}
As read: {"value": 8, "unit": "%"}
